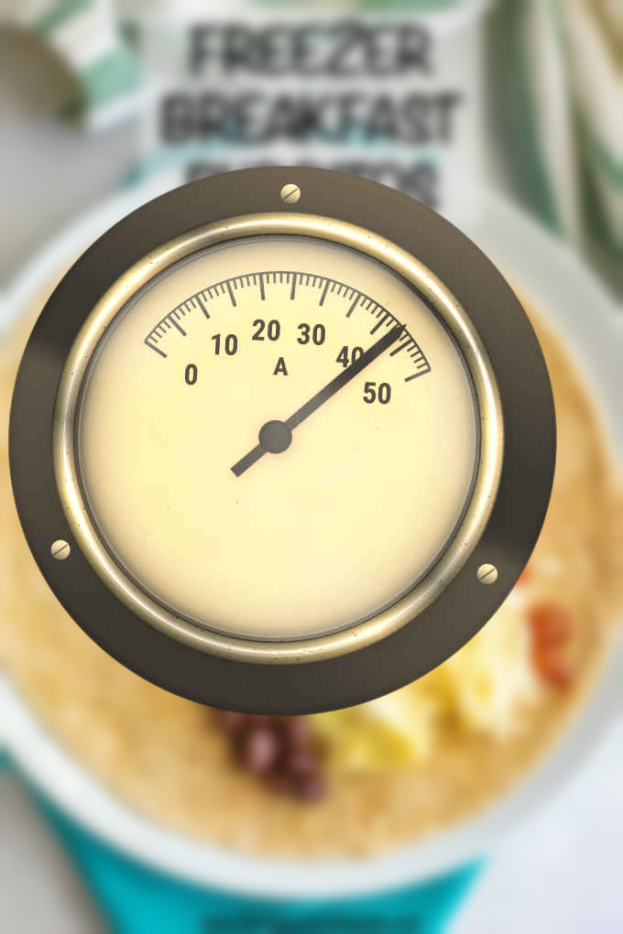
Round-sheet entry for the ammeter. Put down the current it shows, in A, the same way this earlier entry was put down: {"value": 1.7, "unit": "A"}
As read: {"value": 43, "unit": "A"}
